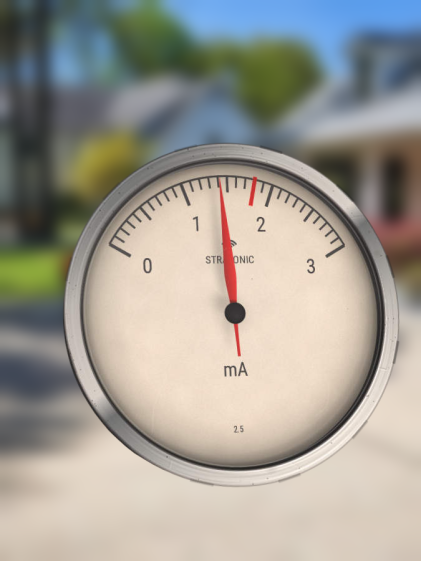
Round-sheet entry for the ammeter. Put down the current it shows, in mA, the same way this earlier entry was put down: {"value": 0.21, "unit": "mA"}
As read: {"value": 1.4, "unit": "mA"}
